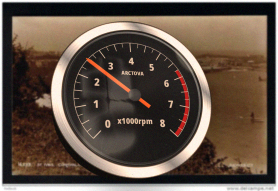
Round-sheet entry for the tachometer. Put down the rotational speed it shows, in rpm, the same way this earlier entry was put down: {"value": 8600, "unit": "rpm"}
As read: {"value": 2500, "unit": "rpm"}
